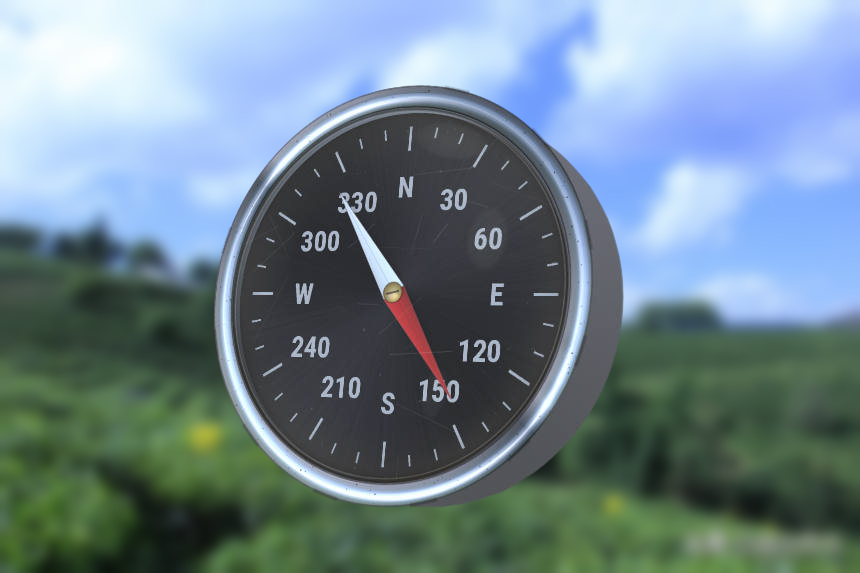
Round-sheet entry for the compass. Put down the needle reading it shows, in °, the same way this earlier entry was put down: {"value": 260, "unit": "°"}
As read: {"value": 145, "unit": "°"}
